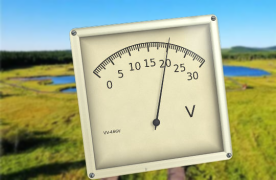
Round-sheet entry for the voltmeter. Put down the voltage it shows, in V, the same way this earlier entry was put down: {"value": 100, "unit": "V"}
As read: {"value": 20, "unit": "V"}
